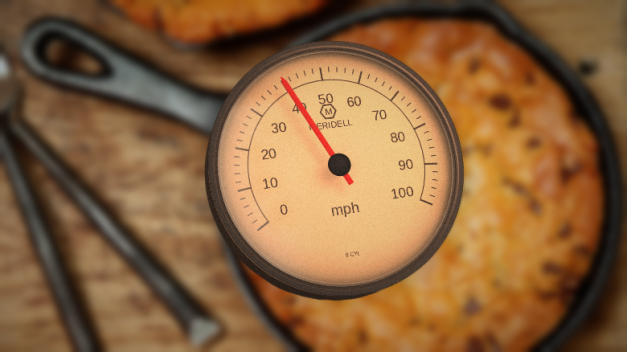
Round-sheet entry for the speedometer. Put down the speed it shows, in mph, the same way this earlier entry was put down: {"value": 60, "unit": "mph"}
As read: {"value": 40, "unit": "mph"}
